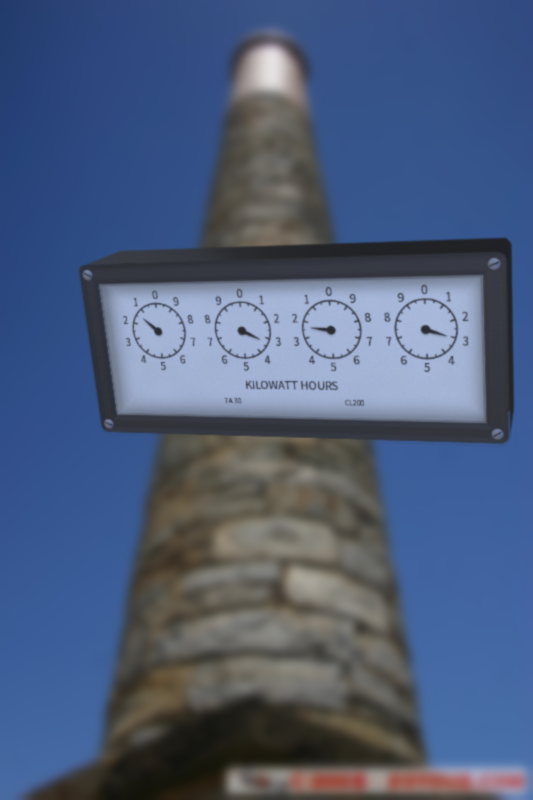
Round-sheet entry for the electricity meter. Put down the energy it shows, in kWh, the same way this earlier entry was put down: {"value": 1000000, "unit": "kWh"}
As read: {"value": 1323, "unit": "kWh"}
